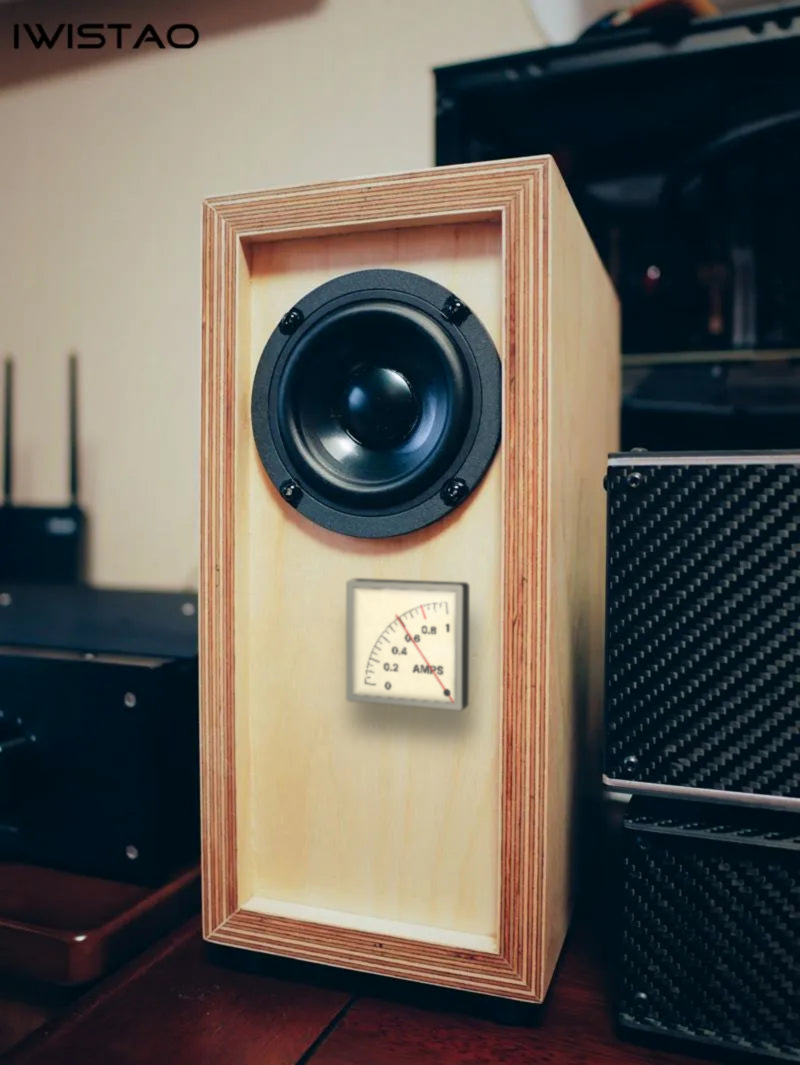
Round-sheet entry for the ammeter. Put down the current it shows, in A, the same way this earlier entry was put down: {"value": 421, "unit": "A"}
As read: {"value": 0.6, "unit": "A"}
